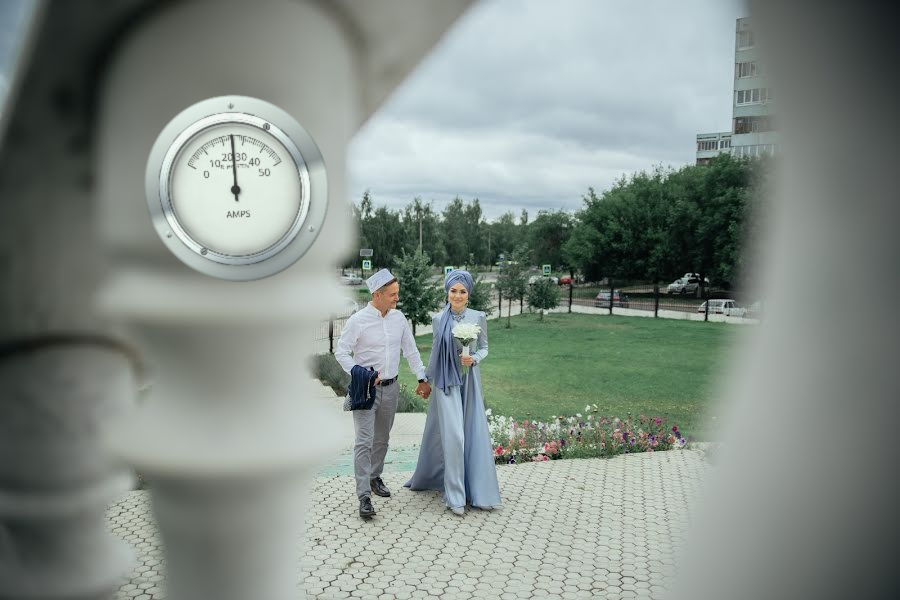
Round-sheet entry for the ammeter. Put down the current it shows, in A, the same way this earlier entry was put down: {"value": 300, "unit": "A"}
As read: {"value": 25, "unit": "A"}
